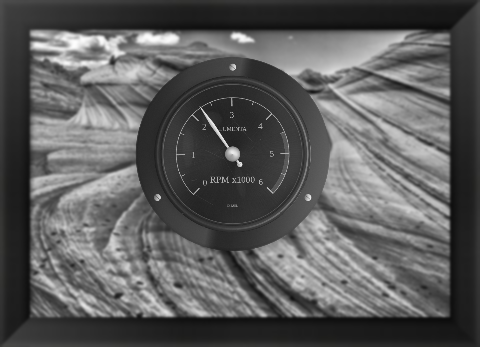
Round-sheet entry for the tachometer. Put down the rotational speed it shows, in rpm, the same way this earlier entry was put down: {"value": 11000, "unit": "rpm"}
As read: {"value": 2250, "unit": "rpm"}
